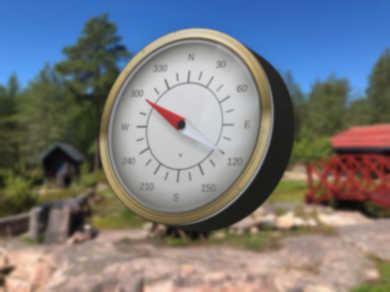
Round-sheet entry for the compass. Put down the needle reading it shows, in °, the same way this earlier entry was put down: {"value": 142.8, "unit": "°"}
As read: {"value": 300, "unit": "°"}
